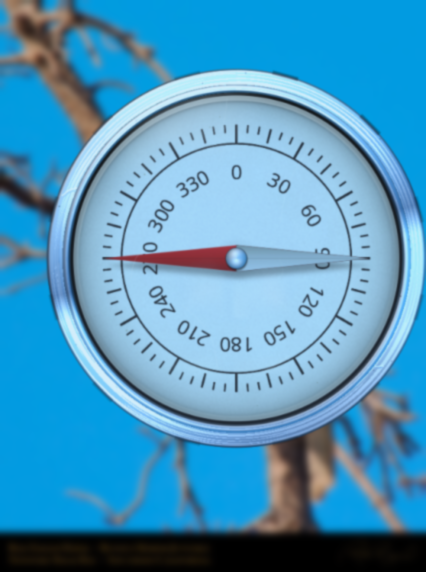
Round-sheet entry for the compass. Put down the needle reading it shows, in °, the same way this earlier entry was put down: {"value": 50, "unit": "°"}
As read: {"value": 270, "unit": "°"}
